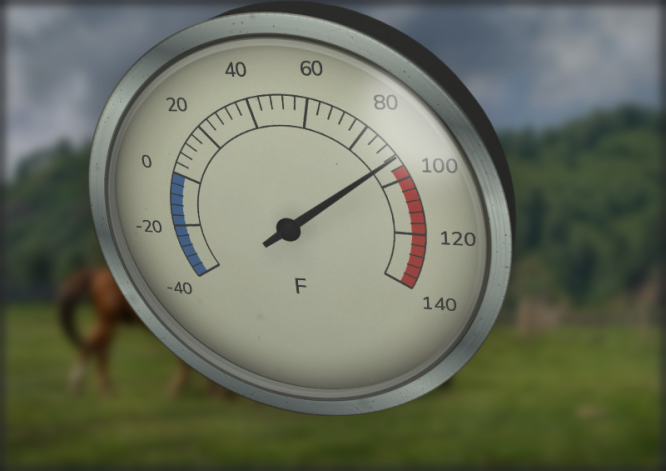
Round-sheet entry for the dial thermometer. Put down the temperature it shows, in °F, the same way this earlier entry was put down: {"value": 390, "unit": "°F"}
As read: {"value": 92, "unit": "°F"}
